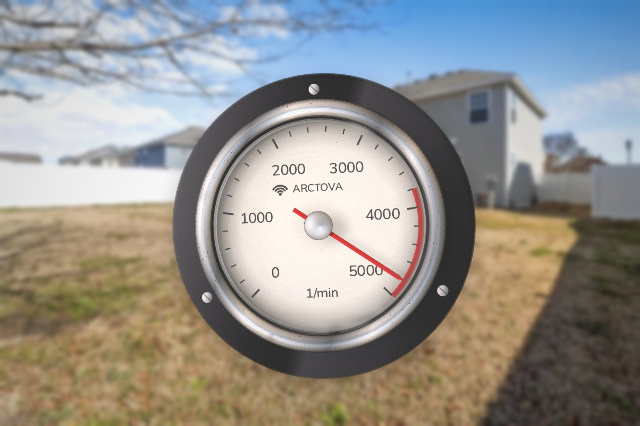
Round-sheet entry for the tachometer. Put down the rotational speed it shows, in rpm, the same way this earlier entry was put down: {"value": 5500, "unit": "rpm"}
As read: {"value": 4800, "unit": "rpm"}
